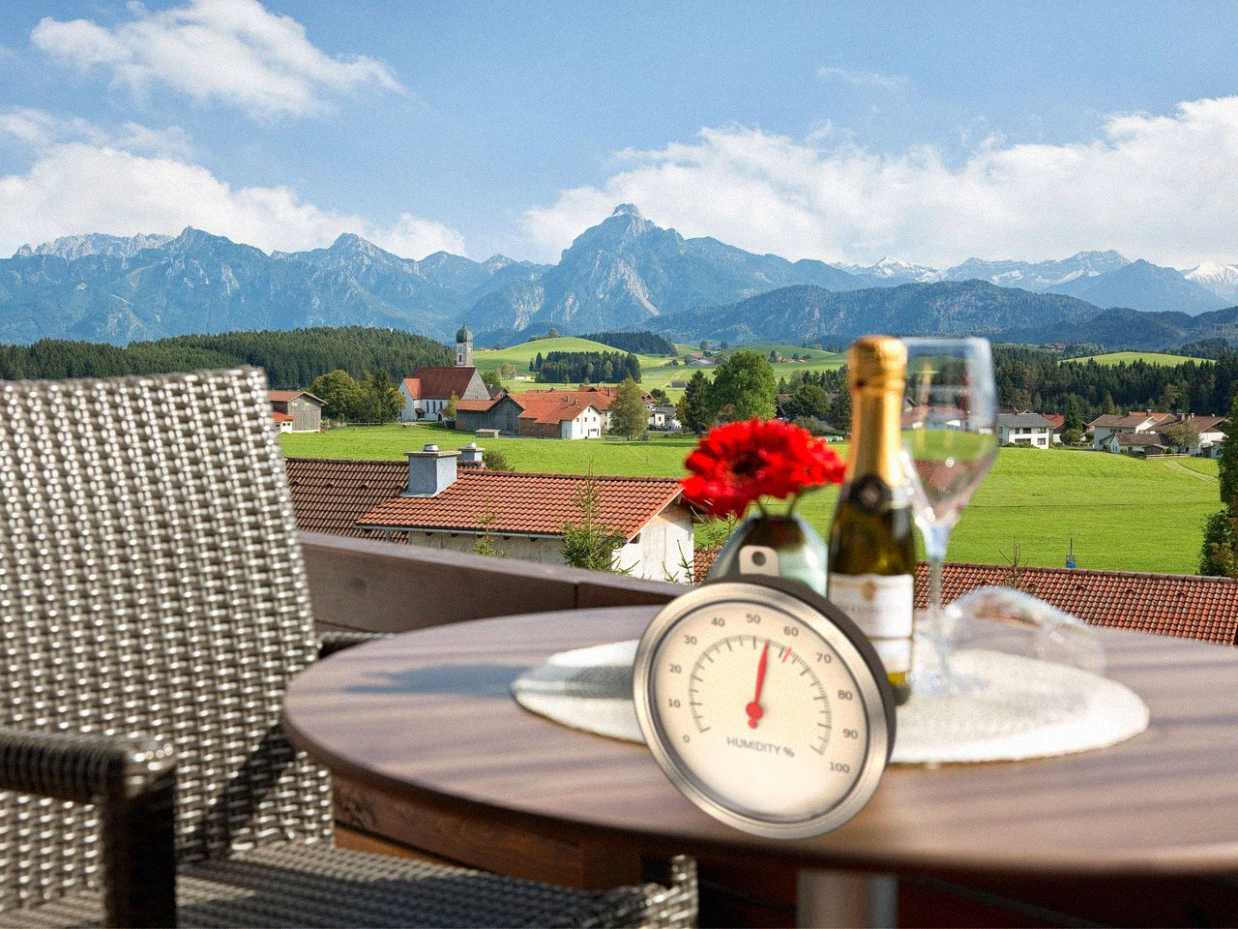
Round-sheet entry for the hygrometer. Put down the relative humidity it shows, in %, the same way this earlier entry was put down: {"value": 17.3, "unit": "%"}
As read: {"value": 55, "unit": "%"}
